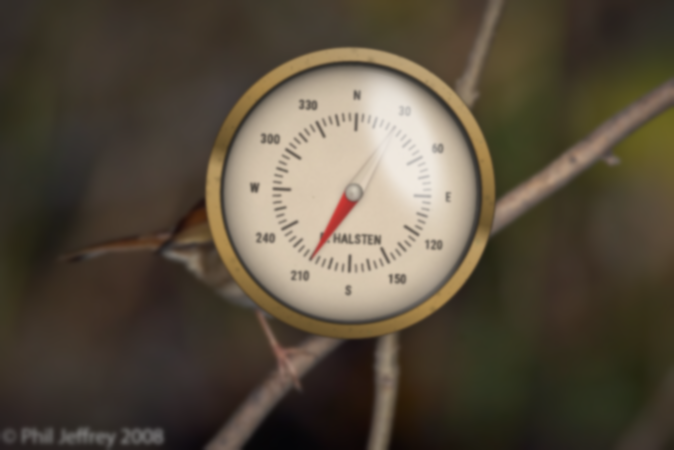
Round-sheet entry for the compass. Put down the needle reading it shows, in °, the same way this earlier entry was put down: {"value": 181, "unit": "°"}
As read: {"value": 210, "unit": "°"}
